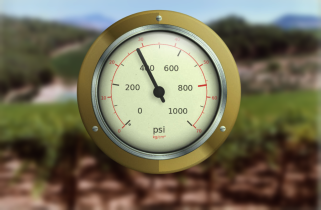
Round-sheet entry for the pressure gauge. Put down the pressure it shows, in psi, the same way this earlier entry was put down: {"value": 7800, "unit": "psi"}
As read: {"value": 400, "unit": "psi"}
